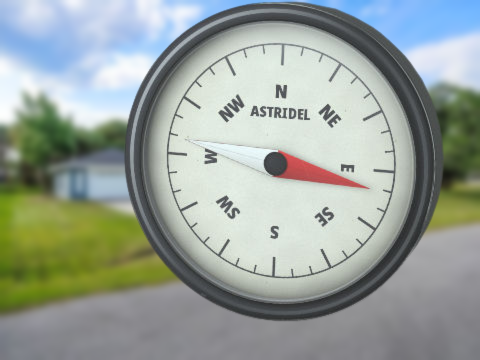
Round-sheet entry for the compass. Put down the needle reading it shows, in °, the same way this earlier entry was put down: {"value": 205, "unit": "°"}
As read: {"value": 100, "unit": "°"}
